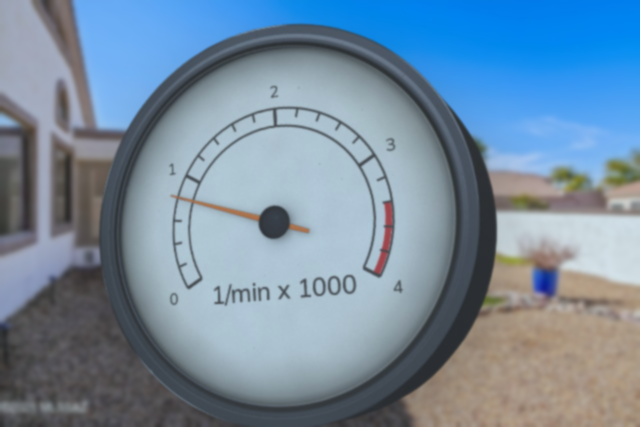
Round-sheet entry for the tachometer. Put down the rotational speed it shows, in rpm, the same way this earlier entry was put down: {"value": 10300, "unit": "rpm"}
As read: {"value": 800, "unit": "rpm"}
